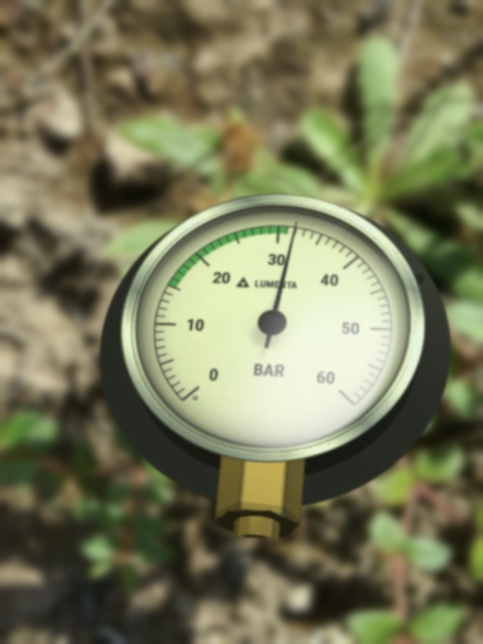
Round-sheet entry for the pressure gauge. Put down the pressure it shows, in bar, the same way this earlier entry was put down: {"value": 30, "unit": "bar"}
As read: {"value": 32, "unit": "bar"}
